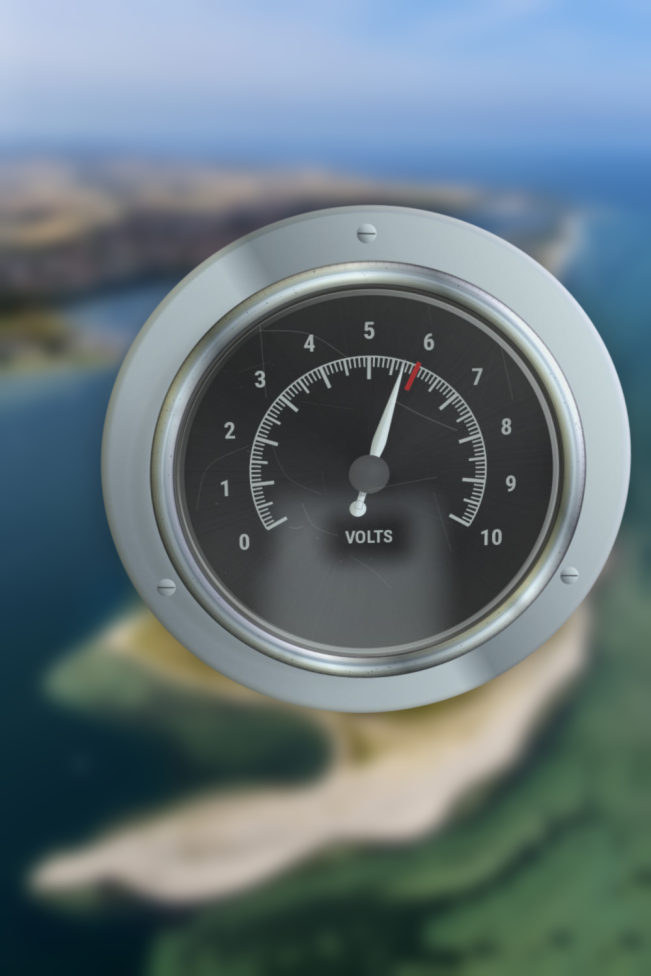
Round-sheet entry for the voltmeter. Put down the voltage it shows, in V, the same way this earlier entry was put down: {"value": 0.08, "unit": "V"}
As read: {"value": 5.7, "unit": "V"}
